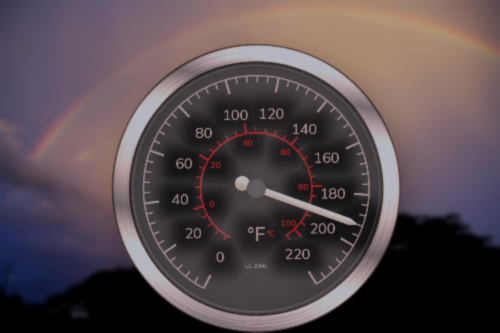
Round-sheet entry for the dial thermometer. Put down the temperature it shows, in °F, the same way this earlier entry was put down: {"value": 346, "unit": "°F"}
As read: {"value": 192, "unit": "°F"}
